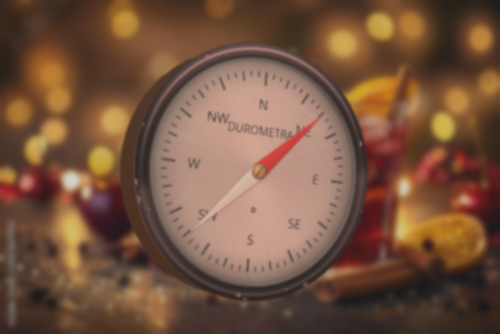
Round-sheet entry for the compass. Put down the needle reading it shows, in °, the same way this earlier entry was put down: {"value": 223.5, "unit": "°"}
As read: {"value": 45, "unit": "°"}
